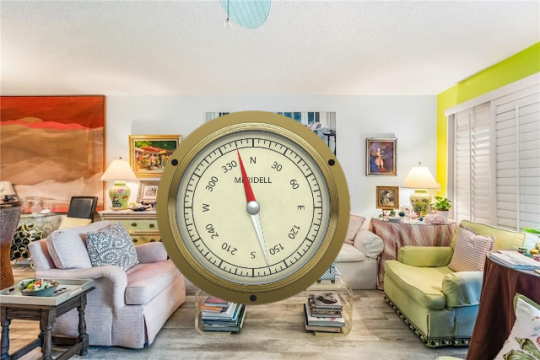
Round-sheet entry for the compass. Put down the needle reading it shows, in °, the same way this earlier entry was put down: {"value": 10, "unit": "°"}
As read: {"value": 345, "unit": "°"}
